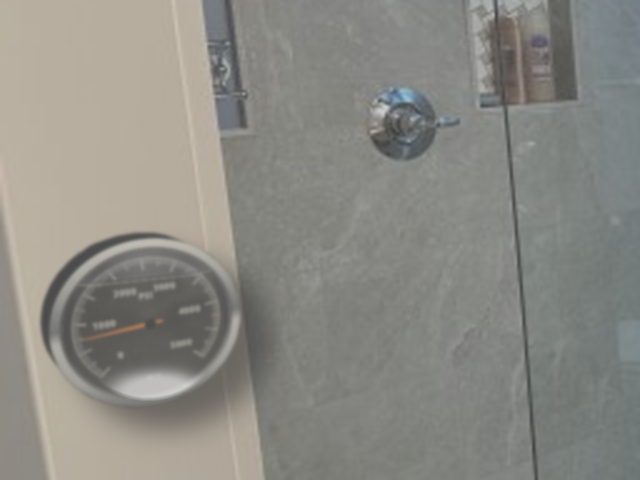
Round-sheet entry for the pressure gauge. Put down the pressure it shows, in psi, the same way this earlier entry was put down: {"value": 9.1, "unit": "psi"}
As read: {"value": 750, "unit": "psi"}
